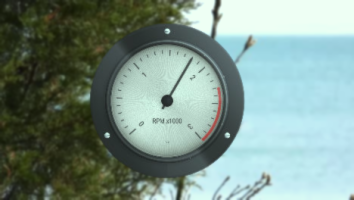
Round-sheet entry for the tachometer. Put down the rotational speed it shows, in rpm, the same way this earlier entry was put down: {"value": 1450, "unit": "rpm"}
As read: {"value": 1800, "unit": "rpm"}
